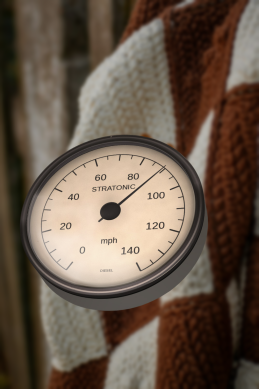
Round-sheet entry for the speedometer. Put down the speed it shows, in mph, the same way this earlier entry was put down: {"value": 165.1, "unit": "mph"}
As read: {"value": 90, "unit": "mph"}
